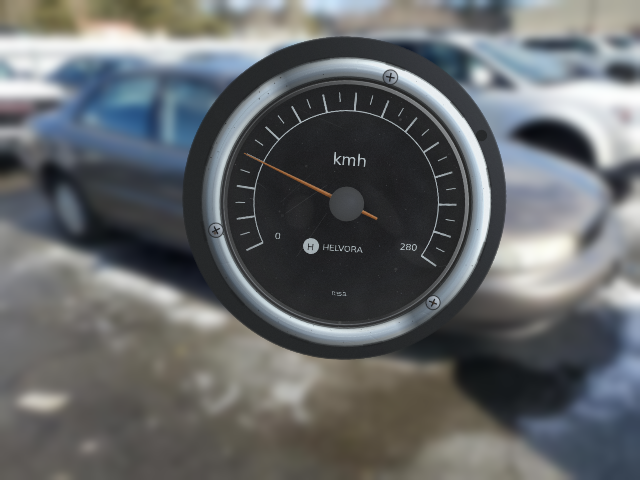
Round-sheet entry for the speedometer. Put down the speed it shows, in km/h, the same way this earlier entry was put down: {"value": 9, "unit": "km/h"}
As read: {"value": 60, "unit": "km/h"}
